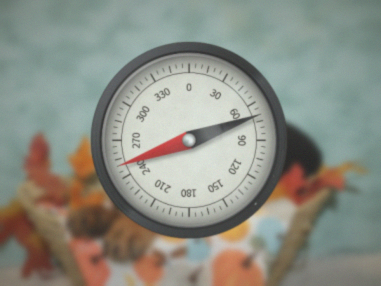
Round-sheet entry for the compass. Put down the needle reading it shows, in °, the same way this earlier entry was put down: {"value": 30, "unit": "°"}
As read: {"value": 250, "unit": "°"}
